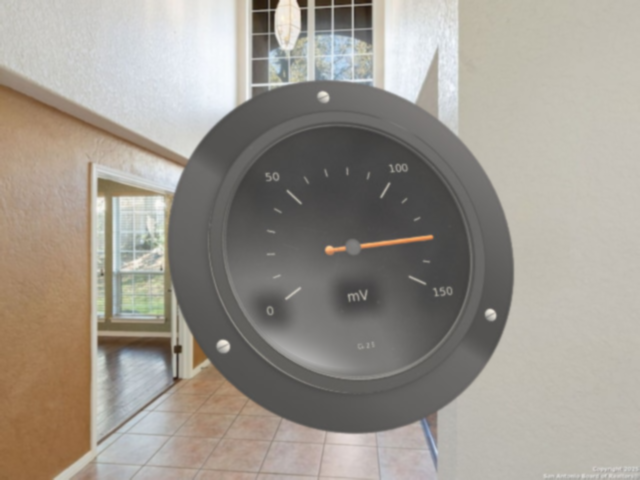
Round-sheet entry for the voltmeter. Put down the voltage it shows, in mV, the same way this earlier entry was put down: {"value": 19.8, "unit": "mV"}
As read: {"value": 130, "unit": "mV"}
